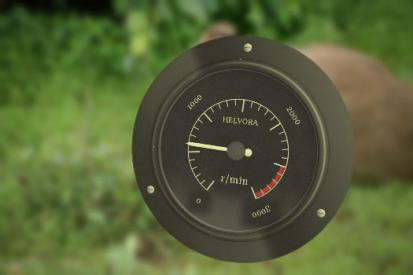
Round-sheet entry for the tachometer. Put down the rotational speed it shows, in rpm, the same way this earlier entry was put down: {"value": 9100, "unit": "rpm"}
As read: {"value": 600, "unit": "rpm"}
